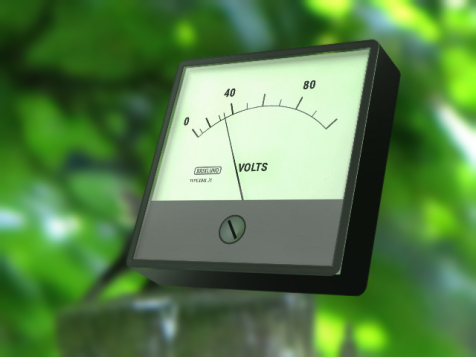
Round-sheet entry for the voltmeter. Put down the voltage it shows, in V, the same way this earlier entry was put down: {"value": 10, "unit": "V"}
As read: {"value": 35, "unit": "V"}
